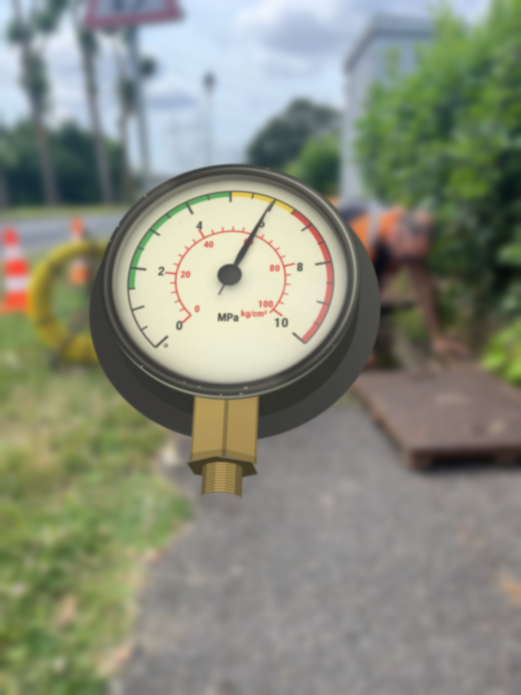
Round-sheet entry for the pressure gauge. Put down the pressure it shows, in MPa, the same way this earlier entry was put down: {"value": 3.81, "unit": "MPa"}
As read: {"value": 6, "unit": "MPa"}
